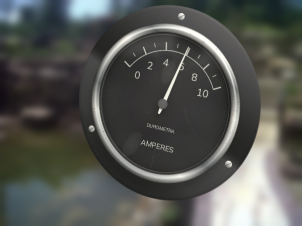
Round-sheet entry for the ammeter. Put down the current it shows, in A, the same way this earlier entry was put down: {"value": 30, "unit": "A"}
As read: {"value": 6, "unit": "A"}
